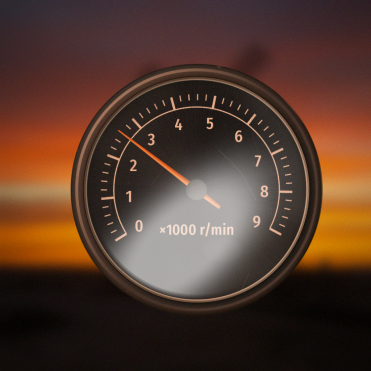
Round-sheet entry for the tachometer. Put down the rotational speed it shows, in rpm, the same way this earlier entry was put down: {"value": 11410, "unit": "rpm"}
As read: {"value": 2600, "unit": "rpm"}
